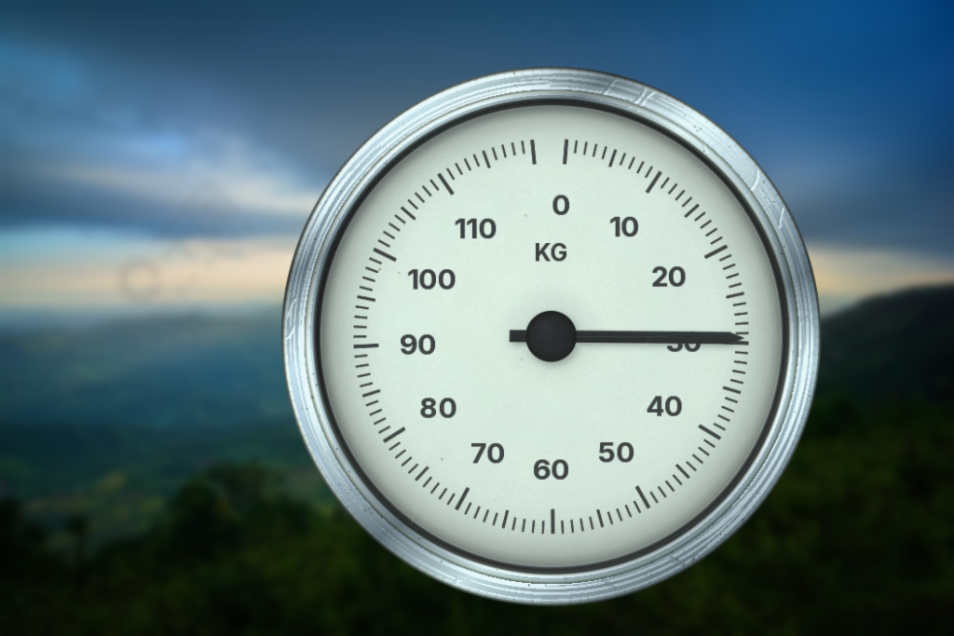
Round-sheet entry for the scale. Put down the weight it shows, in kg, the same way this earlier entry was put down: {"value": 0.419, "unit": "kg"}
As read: {"value": 29.5, "unit": "kg"}
